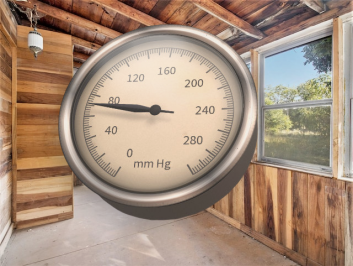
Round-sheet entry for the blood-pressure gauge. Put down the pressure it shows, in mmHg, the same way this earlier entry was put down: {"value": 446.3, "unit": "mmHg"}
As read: {"value": 70, "unit": "mmHg"}
